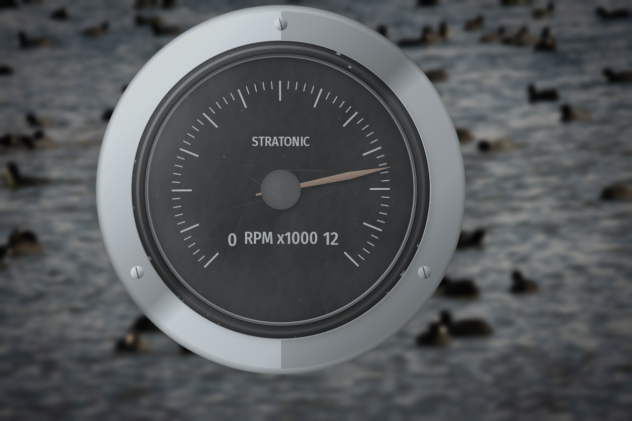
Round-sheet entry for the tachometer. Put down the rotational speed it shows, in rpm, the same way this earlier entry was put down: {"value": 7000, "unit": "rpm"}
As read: {"value": 9500, "unit": "rpm"}
